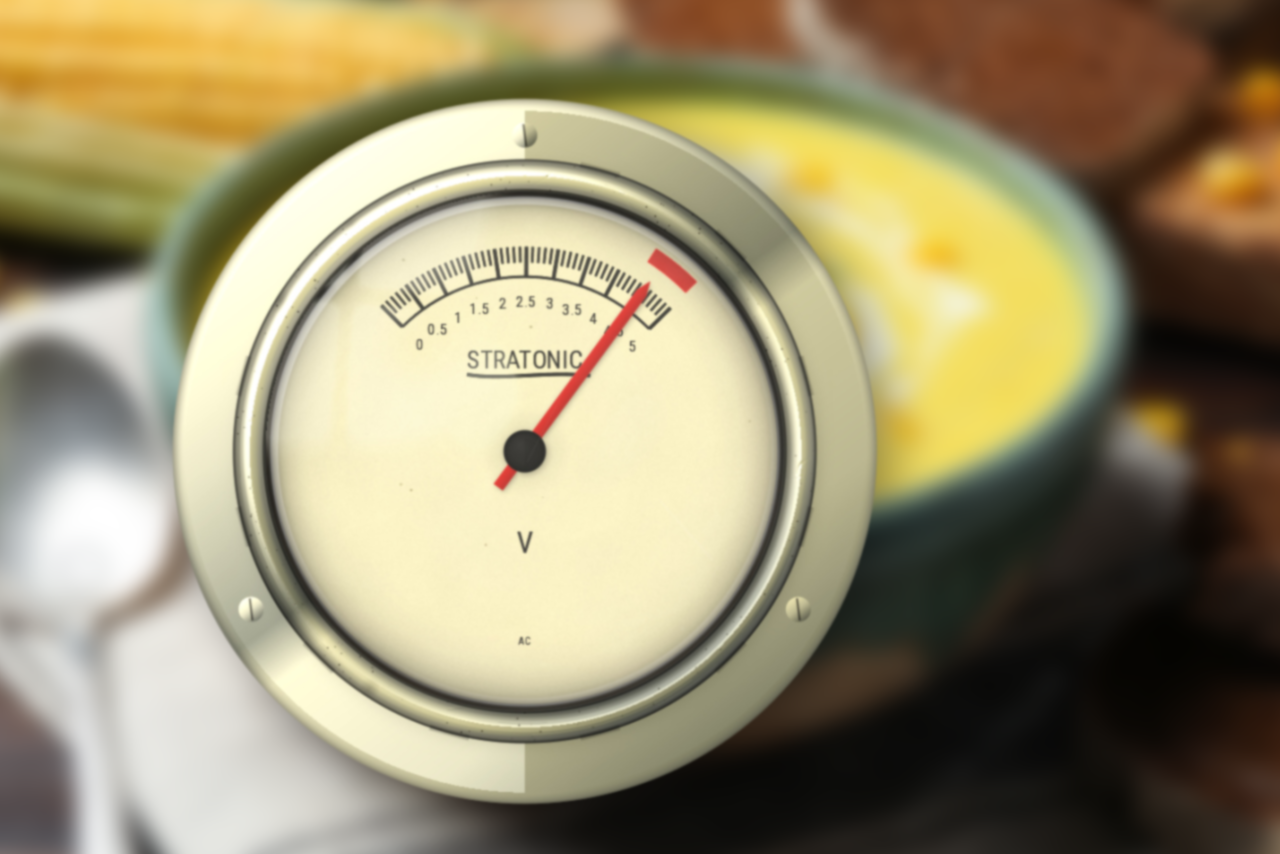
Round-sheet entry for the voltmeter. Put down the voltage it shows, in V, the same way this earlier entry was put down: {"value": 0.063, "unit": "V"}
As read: {"value": 4.5, "unit": "V"}
